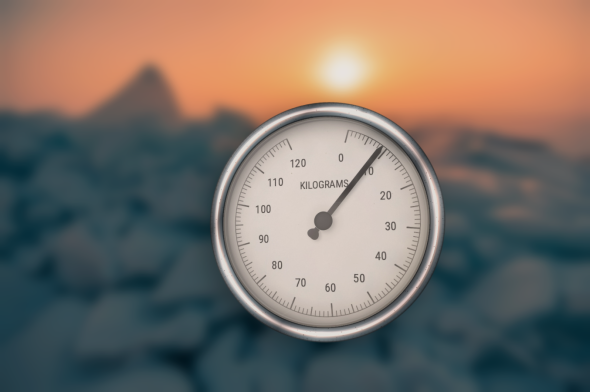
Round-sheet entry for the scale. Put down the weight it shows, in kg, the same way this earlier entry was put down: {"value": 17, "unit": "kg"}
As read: {"value": 9, "unit": "kg"}
